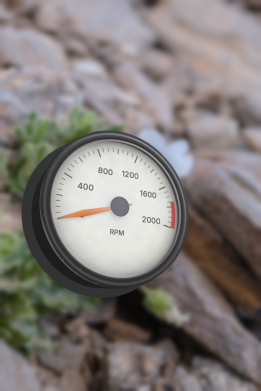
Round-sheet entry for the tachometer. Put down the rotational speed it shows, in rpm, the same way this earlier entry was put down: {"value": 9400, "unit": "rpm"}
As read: {"value": 0, "unit": "rpm"}
